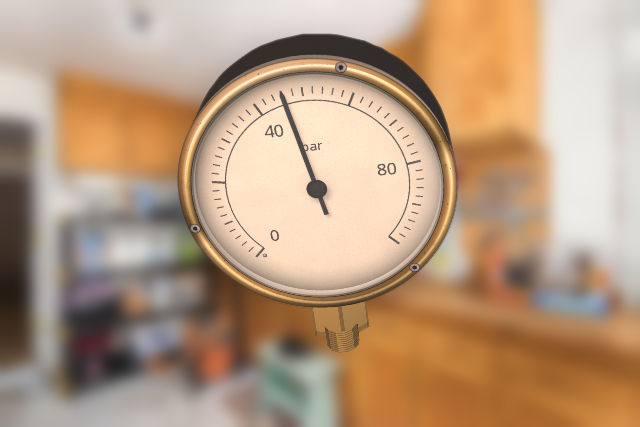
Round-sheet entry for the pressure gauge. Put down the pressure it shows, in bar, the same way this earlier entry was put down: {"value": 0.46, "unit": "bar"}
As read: {"value": 46, "unit": "bar"}
